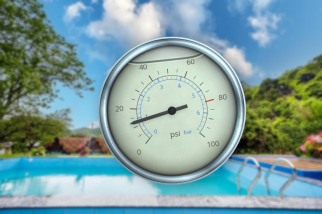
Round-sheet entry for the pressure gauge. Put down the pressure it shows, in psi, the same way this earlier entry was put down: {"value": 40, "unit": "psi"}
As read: {"value": 12.5, "unit": "psi"}
